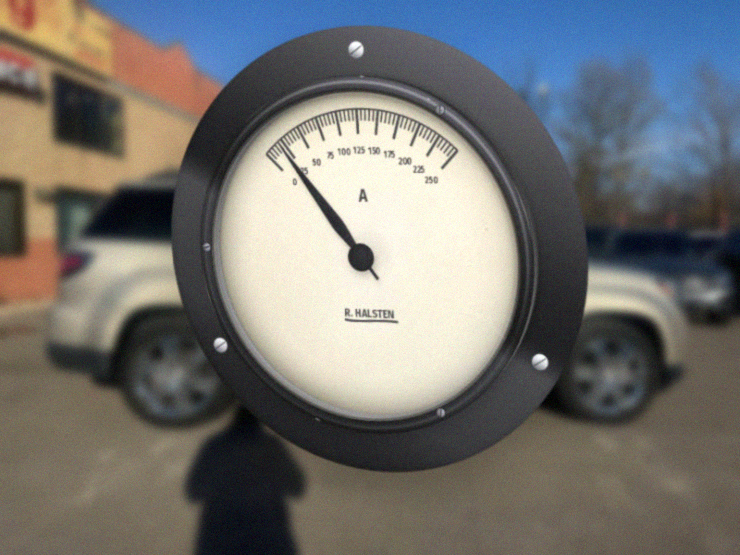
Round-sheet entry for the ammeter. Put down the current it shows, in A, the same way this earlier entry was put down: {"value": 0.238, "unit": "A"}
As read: {"value": 25, "unit": "A"}
